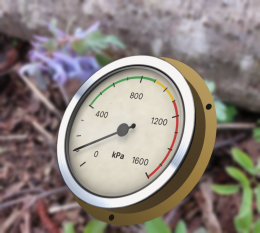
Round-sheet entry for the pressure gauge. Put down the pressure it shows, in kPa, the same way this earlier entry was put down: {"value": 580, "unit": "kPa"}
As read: {"value": 100, "unit": "kPa"}
